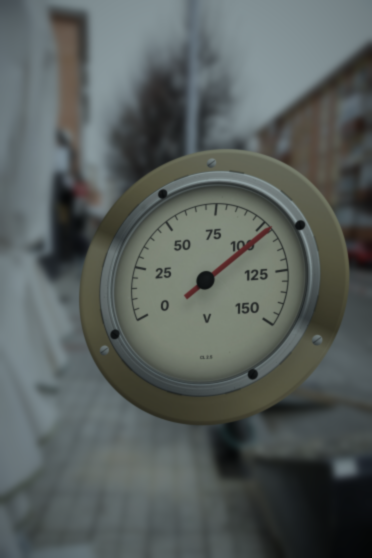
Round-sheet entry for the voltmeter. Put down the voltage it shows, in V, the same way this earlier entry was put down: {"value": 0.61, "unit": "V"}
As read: {"value": 105, "unit": "V"}
